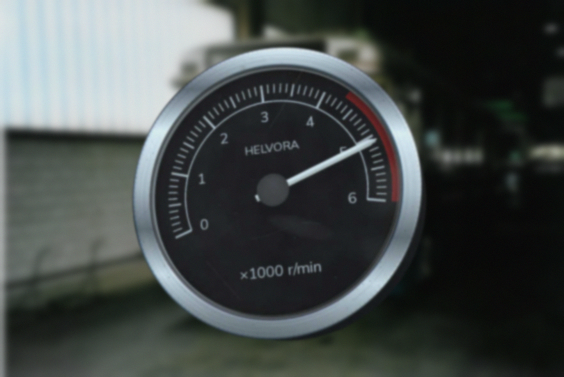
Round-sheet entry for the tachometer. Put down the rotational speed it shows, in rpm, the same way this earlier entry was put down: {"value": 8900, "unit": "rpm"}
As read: {"value": 5100, "unit": "rpm"}
